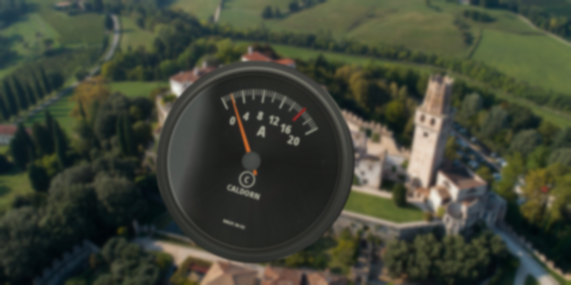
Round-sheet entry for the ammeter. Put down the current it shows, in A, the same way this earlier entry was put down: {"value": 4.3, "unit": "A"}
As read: {"value": 2, "unit": "A"}
